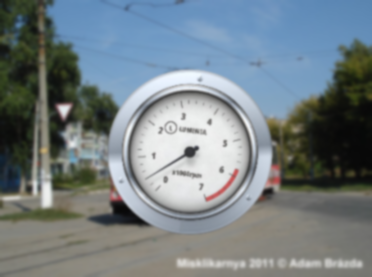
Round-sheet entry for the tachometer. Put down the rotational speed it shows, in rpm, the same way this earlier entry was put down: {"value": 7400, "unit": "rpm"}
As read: {"value": 400, "unit": "rpm"}
